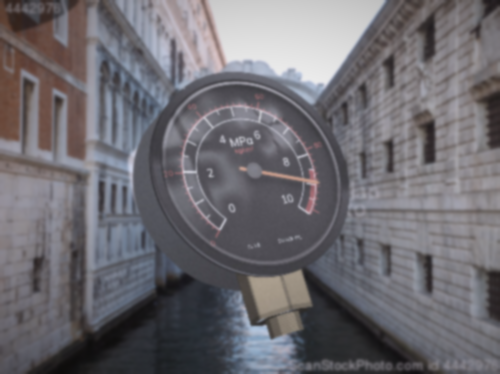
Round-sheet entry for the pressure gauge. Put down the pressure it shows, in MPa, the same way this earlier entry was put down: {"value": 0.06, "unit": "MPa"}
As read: {"value": 9, "unit": "MPa"}
